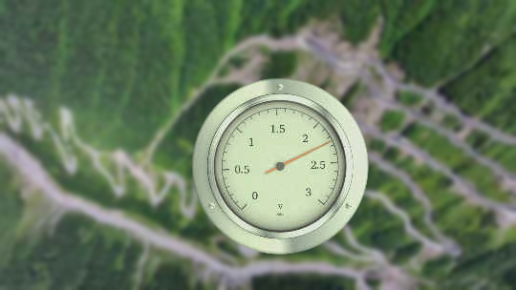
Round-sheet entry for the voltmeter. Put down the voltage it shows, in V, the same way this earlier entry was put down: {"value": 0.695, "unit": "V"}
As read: {"value": 2.25, "unit": "V"}
